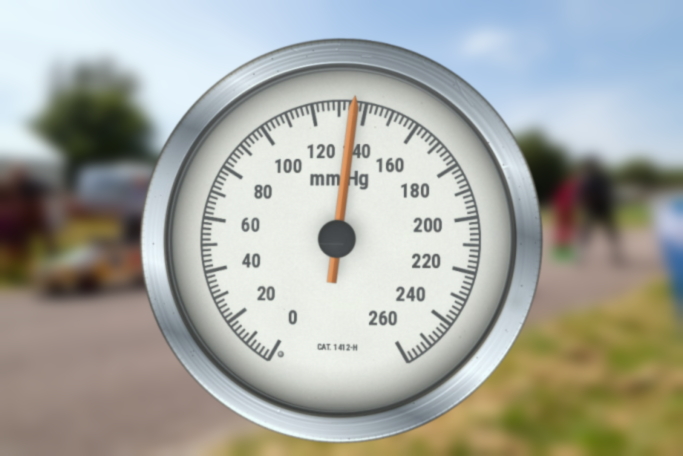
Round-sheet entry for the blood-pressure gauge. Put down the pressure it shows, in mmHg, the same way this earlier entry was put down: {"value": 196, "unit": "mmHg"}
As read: {"value": 136, "unit": "mmHg"}
